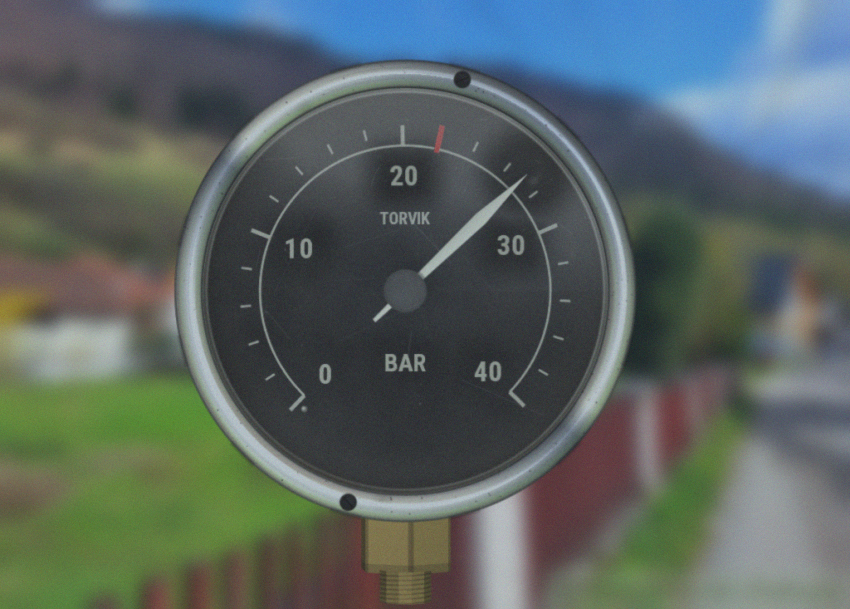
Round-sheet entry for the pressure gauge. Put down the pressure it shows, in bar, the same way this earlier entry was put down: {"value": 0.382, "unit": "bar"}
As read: {"value": 27, "unit": "bar"}
